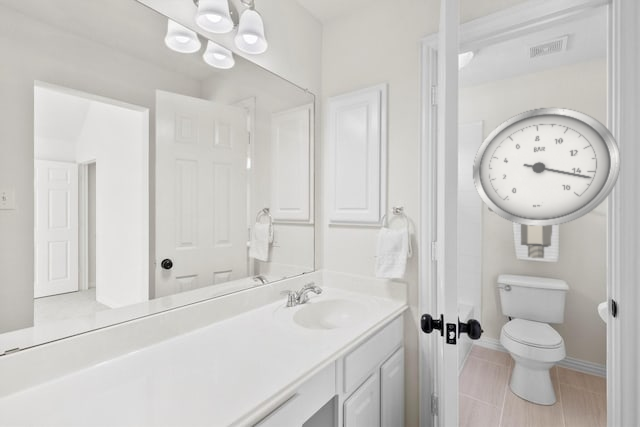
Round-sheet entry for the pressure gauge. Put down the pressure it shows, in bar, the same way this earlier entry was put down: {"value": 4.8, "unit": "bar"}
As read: {"value": 14.5, "unit": "bar"}
